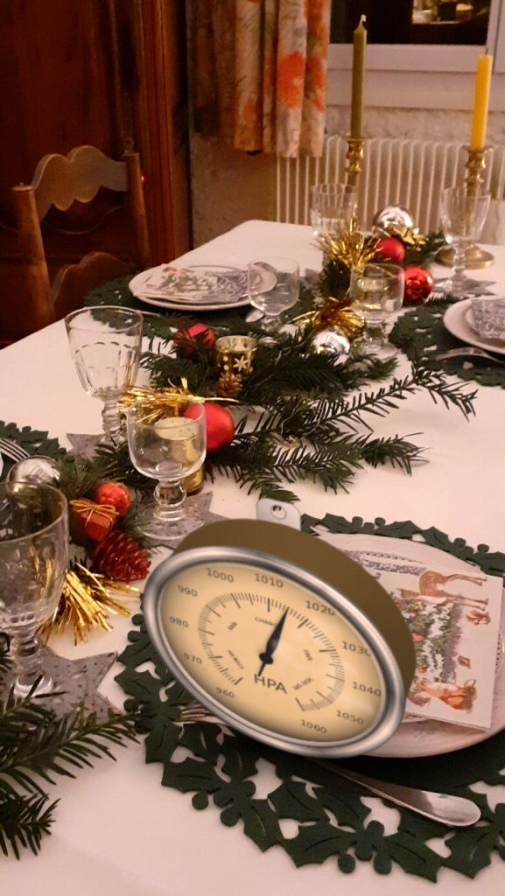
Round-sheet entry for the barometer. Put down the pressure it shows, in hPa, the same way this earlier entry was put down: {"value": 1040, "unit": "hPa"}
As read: {"value": 1015, "unit": "hPa"}
